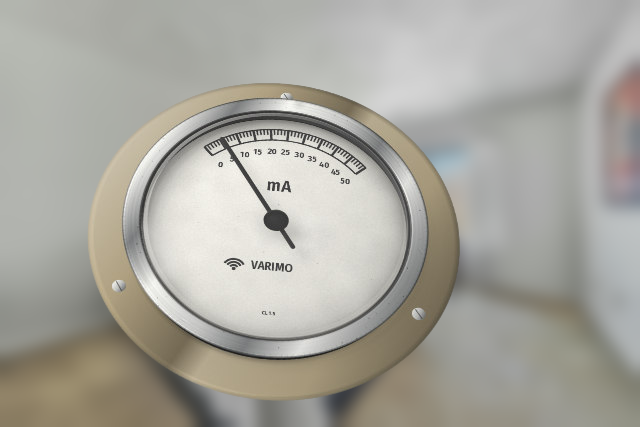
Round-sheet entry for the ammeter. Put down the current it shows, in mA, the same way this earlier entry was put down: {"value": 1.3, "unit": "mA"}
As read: {"value": 5, "unit": "mA"}
